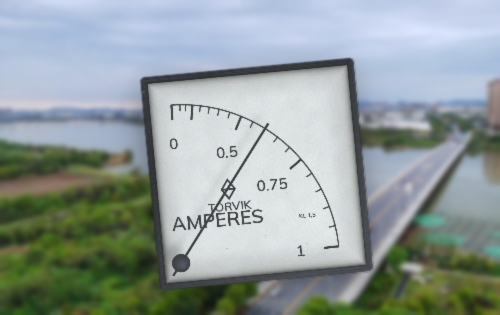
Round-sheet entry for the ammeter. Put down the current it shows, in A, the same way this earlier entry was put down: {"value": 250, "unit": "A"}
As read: {"value": 0.6, "unit": "A"}
